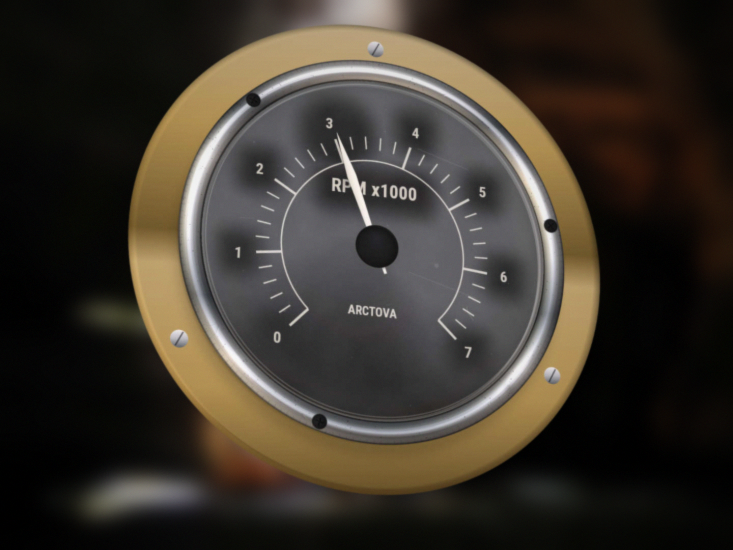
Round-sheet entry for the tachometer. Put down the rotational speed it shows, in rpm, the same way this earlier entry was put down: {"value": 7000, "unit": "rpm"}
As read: {"value": 3000, "unit": "rpm"}
